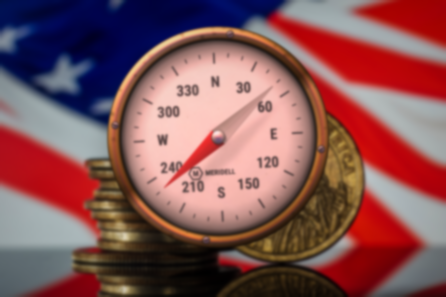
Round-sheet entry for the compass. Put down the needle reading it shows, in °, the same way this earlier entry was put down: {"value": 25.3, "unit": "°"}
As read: {"value": 230, "unit": "°"}
